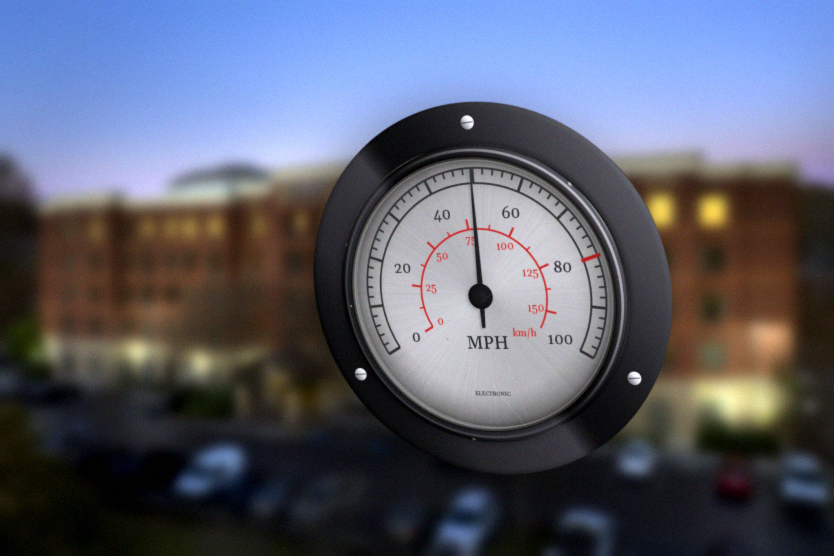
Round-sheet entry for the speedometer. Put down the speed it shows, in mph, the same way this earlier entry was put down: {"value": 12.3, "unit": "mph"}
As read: {"value": 50, "unit": "mph"}
